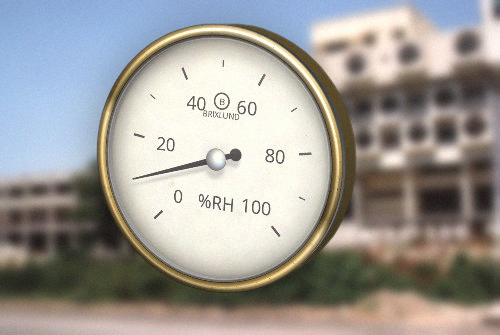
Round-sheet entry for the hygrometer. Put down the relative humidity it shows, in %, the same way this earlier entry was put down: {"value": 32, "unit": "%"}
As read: {"value": 10, "unit": "%"}
